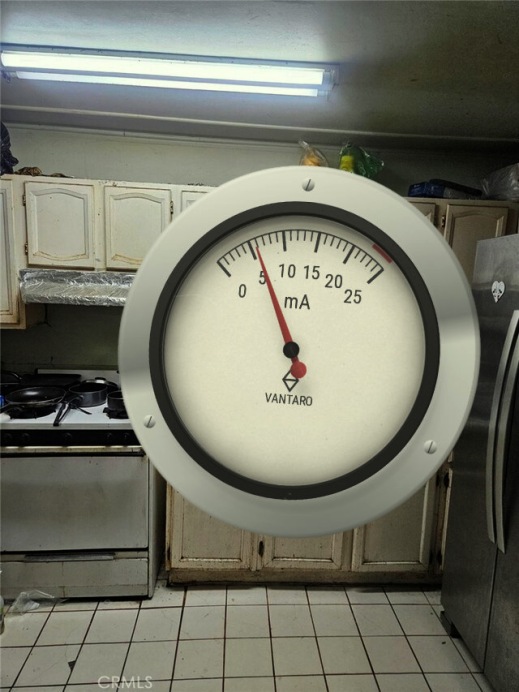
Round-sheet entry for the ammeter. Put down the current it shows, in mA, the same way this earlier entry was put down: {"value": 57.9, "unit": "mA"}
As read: {"value": 6, "unit": "mA"}
